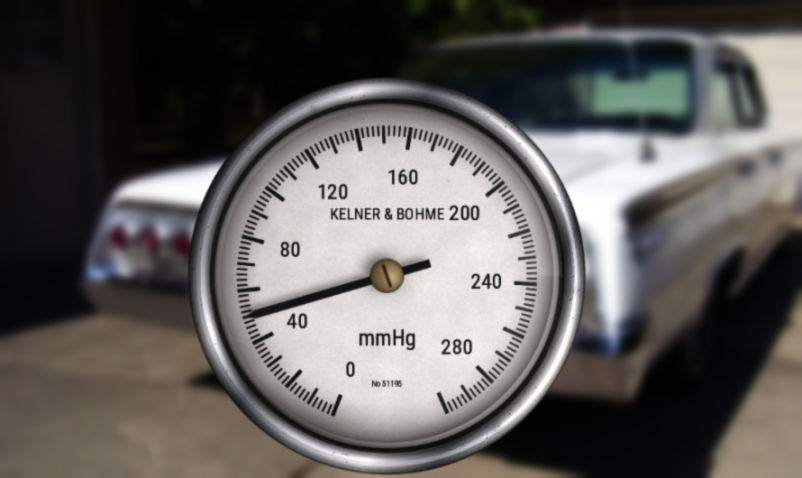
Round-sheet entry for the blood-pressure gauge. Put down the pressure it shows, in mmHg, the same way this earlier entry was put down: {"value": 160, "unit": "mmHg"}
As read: {"value": 50, "unit": "mmHg"}
